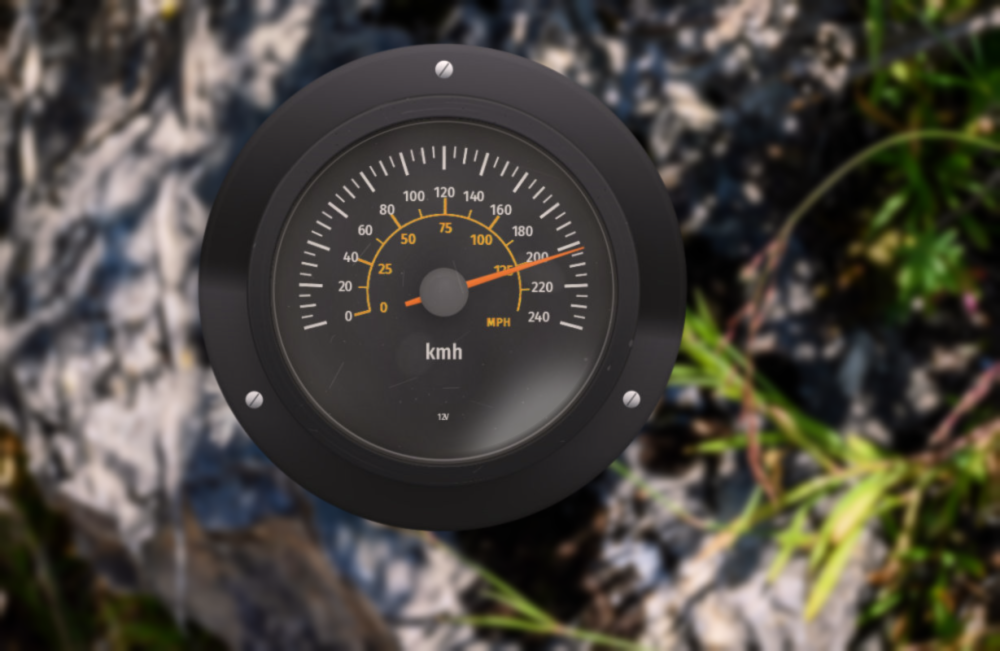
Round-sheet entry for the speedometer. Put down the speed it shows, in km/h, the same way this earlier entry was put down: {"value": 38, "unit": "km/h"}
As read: {"value": 202.5, "unit": "km/h"}
